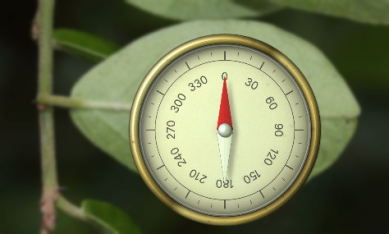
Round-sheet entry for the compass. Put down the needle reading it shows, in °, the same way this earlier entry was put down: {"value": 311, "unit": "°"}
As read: {"value": 0, "unit": "°"}
